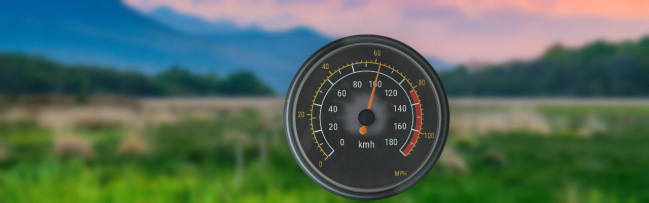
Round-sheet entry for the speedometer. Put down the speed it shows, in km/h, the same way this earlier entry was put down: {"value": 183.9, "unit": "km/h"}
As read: {"value": 100, "unit": "km/h"}
